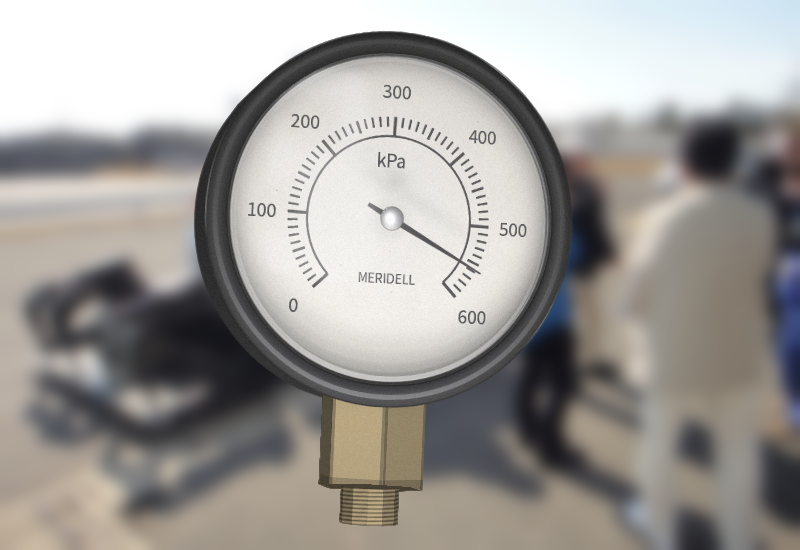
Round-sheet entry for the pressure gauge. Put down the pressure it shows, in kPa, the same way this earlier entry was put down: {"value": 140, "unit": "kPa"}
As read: {"value": 560, "unit": "kPa"}
